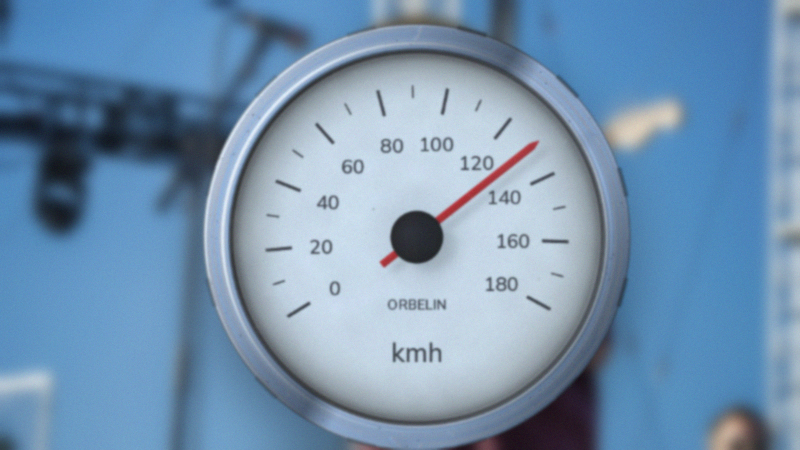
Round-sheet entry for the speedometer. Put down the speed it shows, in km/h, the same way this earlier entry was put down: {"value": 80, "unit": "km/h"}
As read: {"value": 130, "unit": "km/h"}
